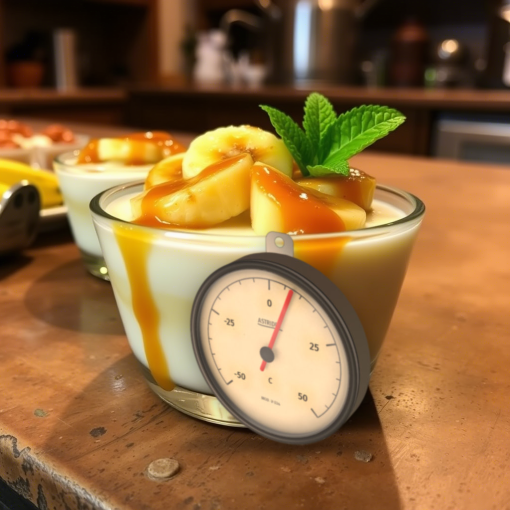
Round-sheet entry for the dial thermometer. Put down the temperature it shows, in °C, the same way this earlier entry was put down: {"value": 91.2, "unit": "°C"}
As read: {"value": 7.5, "unit": "°C"}
